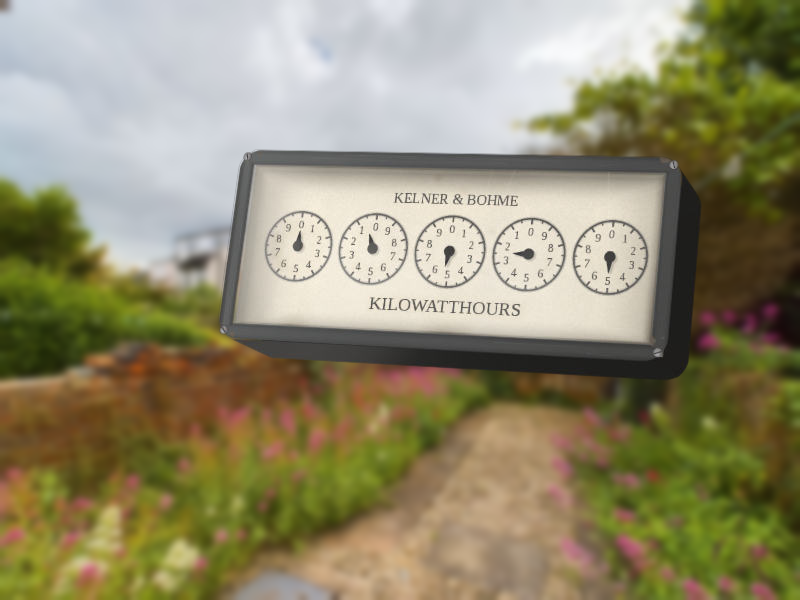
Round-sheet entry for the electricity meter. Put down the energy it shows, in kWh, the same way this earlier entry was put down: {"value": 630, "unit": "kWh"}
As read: {"value": 525, "unit": "kWh"}
